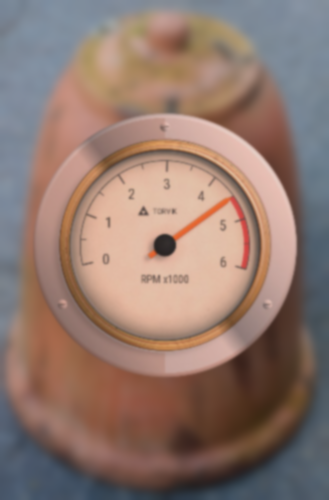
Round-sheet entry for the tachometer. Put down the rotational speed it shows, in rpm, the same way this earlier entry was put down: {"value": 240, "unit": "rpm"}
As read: {"value": 4500, "unit": "rpm"}
